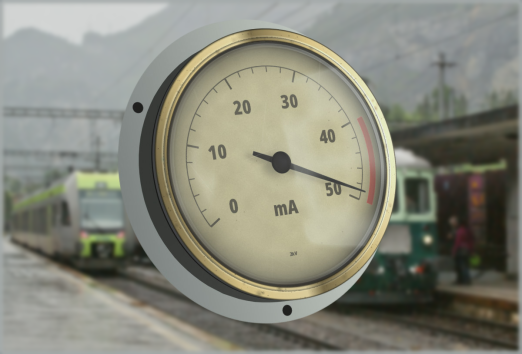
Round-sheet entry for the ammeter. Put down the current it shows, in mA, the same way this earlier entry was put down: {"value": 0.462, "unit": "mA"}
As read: {"value": 49, "unit": "mA"}
